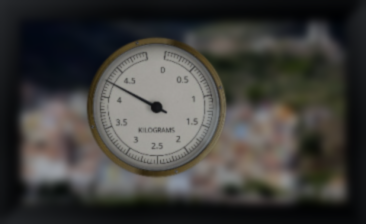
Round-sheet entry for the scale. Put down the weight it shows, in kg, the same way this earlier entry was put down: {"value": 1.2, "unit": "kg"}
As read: {"value": 4.25, "unit": "kg"}
